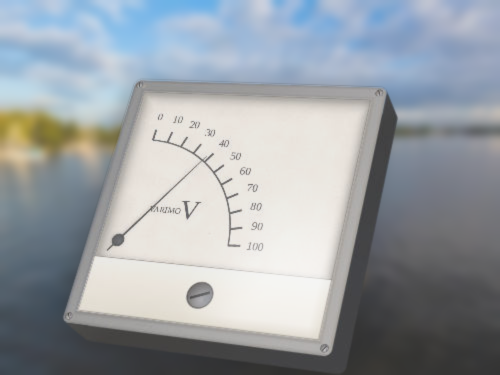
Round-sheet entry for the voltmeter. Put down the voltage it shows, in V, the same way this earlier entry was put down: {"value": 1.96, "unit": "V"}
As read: {"value": 40, "unit": "V"}
